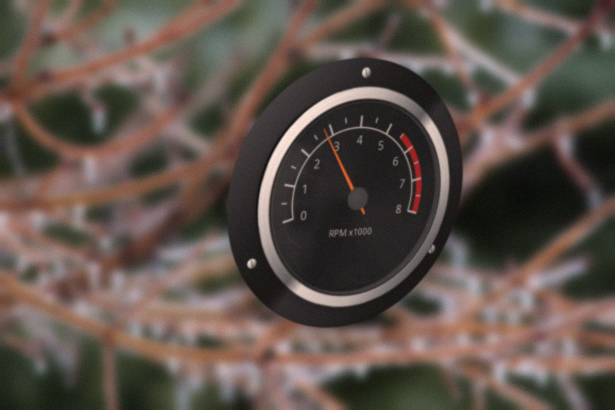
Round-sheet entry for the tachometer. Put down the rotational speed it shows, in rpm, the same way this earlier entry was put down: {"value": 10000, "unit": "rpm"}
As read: {"value": 2750, "unit": "rpm"}
